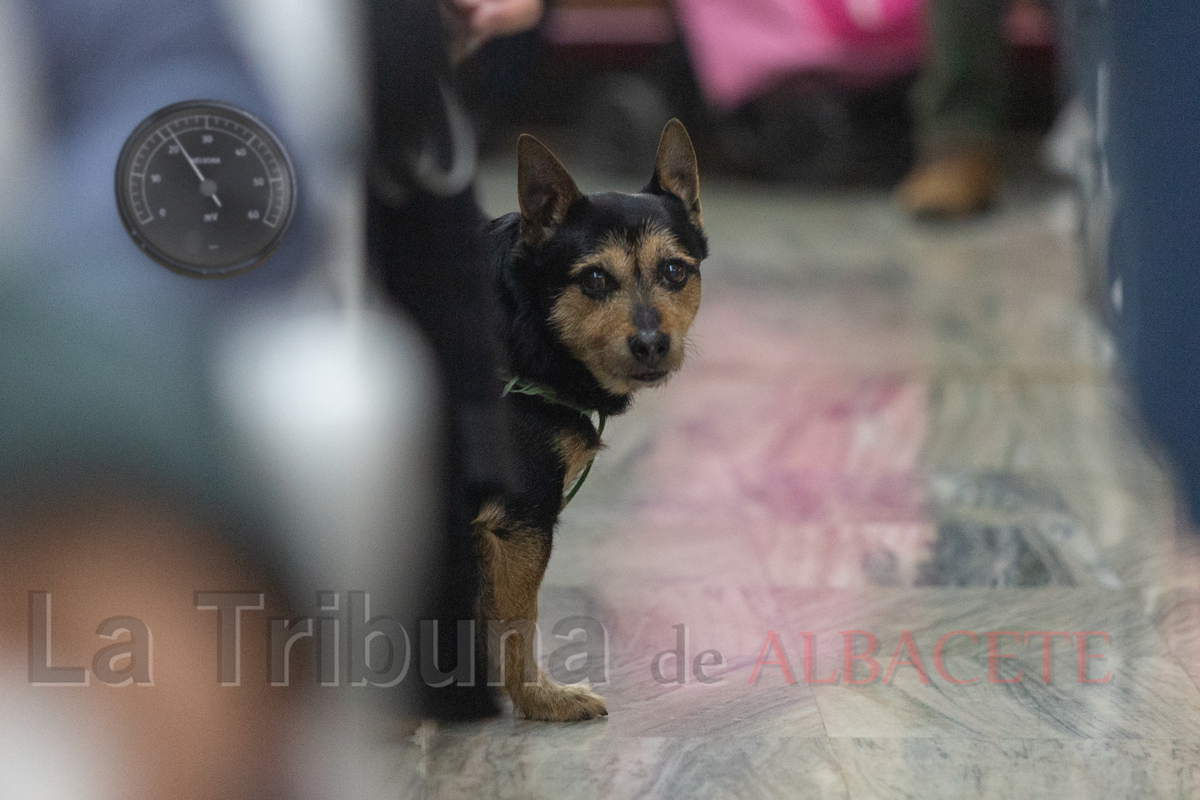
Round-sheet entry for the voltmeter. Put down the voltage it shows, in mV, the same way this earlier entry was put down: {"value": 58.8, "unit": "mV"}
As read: {"value": 22, "unit": "mV"}
